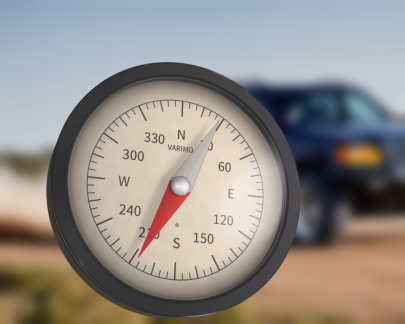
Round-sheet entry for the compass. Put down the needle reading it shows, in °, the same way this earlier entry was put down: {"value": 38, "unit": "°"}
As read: {"value": 207.5, "unit": "°"}
